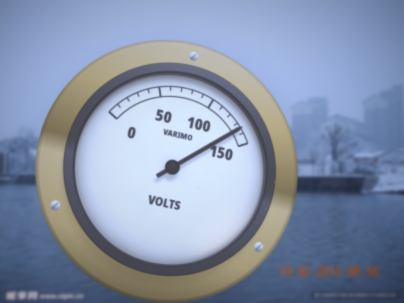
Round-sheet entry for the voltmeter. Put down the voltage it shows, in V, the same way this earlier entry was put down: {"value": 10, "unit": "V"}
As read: {"value": 135, "unit": "V"}
